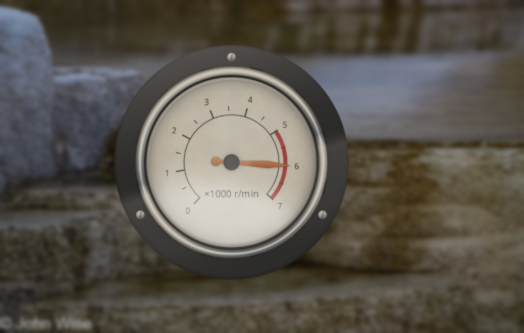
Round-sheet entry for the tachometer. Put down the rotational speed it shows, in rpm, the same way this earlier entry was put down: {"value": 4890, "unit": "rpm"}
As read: {"value": 6000, "unit": "rpm"}
